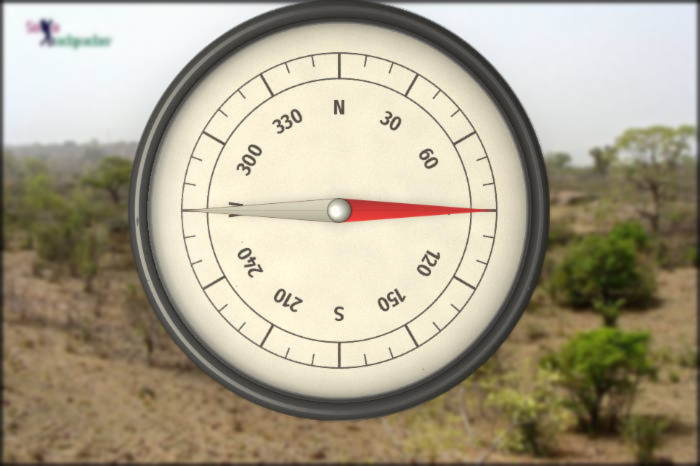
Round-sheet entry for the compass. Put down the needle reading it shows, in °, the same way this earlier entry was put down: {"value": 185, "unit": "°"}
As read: {"value": 90, "unit": "°"}
